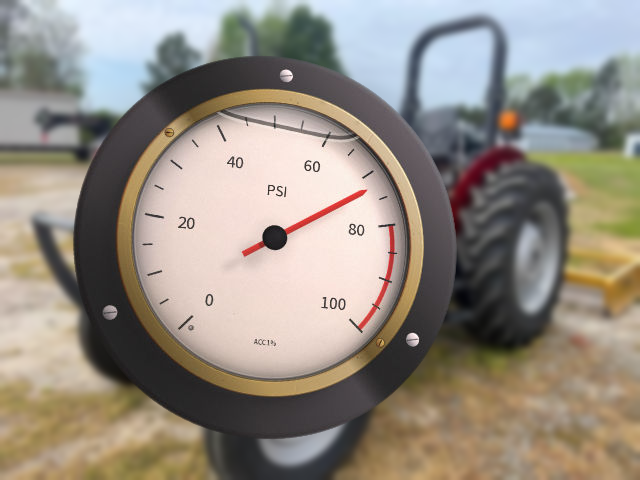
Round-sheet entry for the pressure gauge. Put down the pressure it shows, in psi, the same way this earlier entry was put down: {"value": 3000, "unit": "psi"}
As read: {"value": 72.5, "unit": "psi"}
